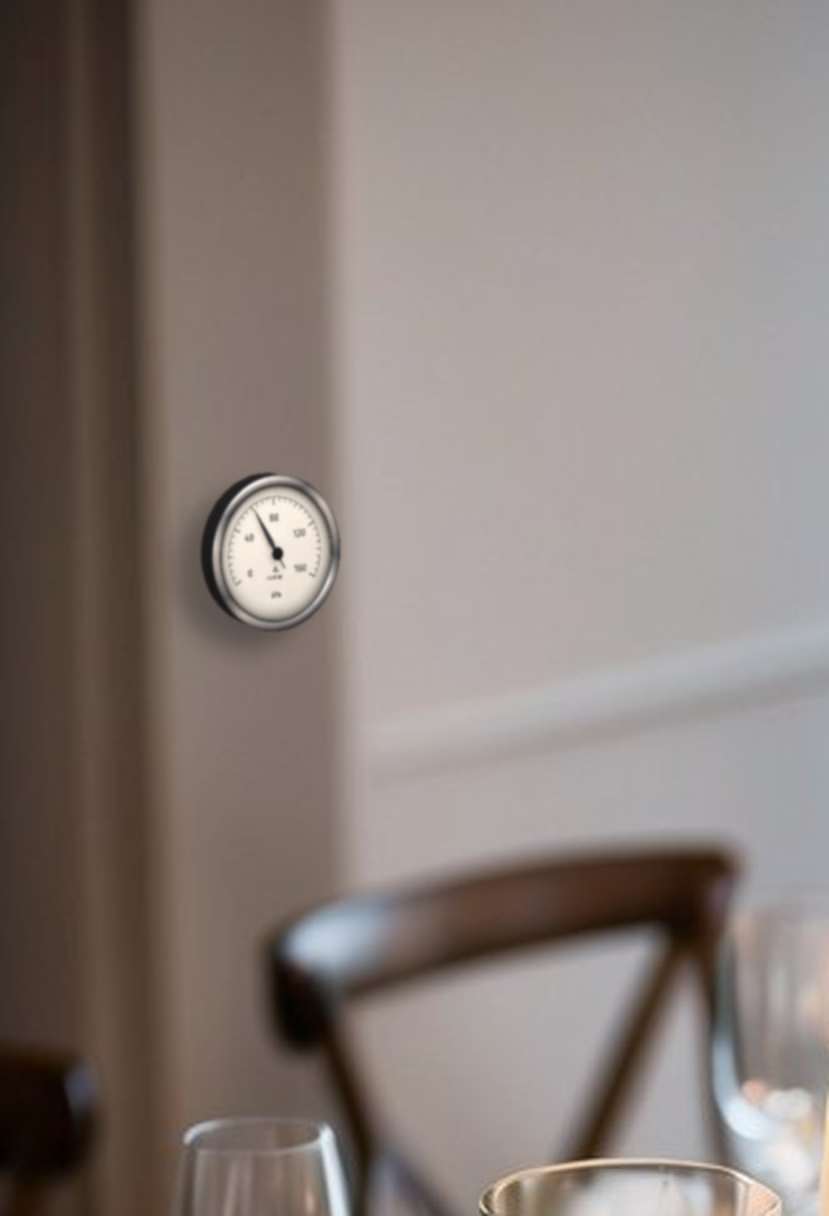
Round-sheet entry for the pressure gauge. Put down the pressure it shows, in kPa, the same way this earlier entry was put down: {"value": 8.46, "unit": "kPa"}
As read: {"value": 60, "unit": "kPa"}
